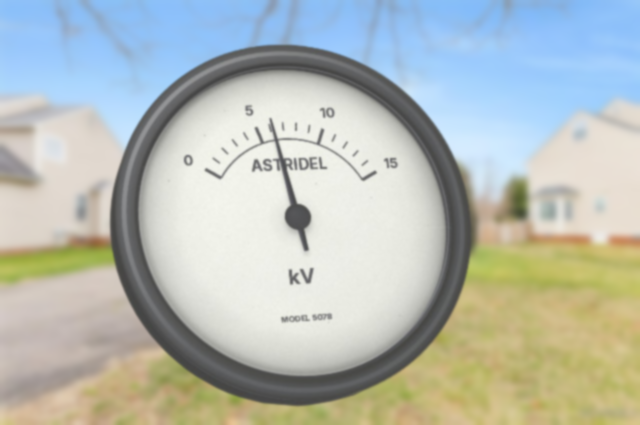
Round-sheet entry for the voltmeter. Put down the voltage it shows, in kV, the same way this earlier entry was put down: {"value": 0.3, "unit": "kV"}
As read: {"value": 6, "unit": "kV"}
